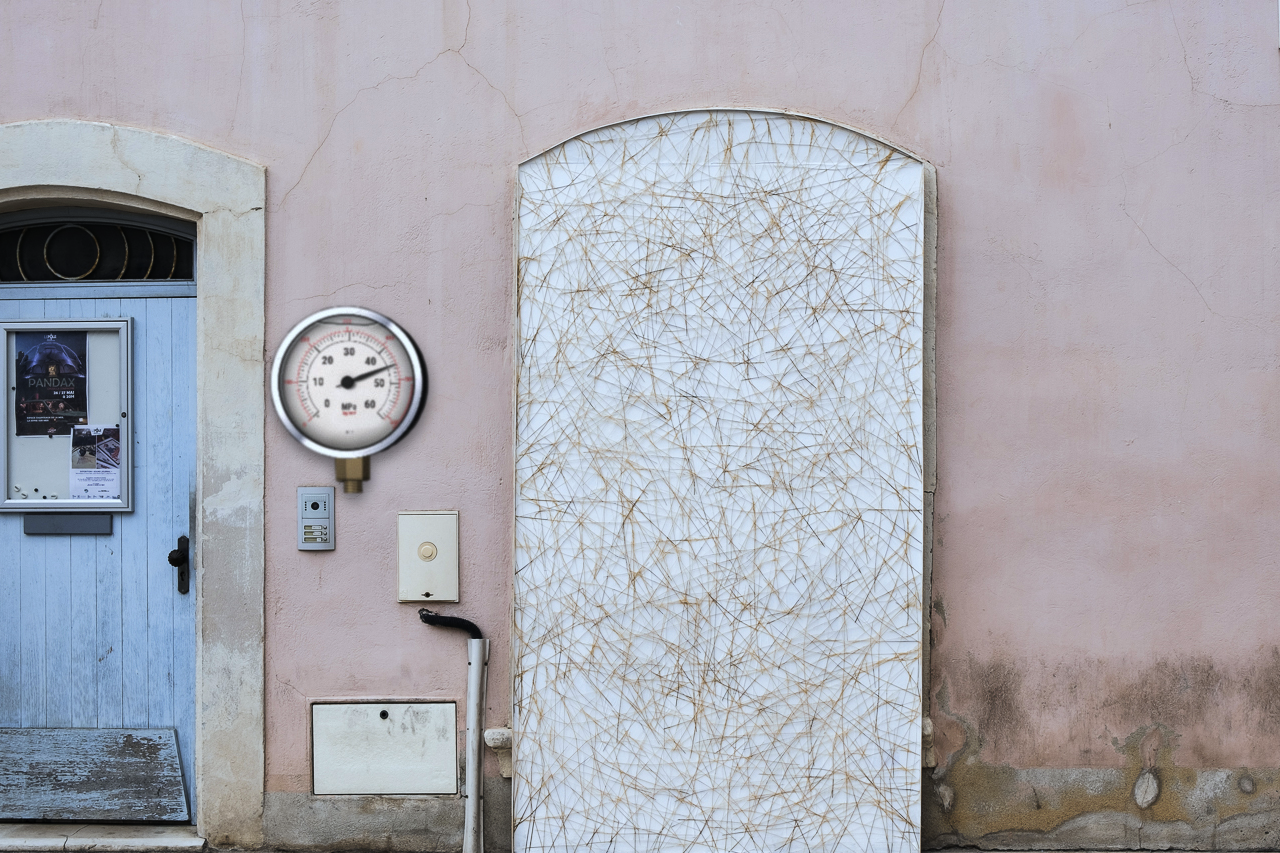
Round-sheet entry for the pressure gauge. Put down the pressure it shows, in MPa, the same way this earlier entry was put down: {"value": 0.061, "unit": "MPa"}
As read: {"value": 45, "unit": "MPa"}
